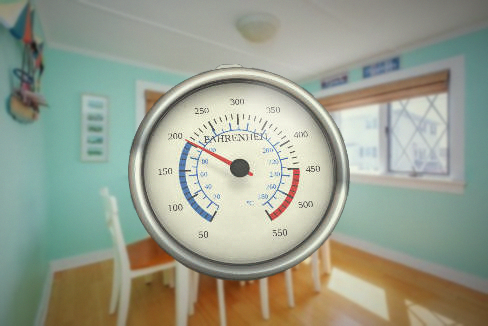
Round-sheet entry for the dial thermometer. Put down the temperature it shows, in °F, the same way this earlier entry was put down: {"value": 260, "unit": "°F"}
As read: {"value": 200, "unit": "°F"}
